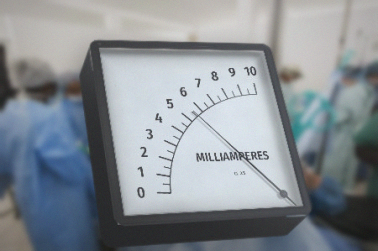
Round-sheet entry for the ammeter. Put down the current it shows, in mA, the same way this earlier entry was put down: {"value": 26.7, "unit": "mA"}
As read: {"value": 5.5, "unit": "mA"}
